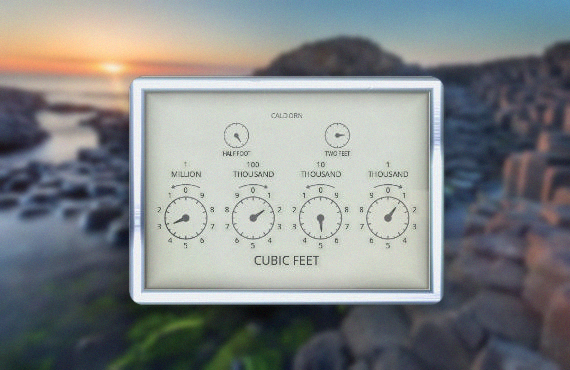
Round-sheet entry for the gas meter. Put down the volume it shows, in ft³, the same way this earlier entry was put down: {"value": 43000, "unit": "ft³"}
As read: {"value": 315100, "unit": "ft³"}
